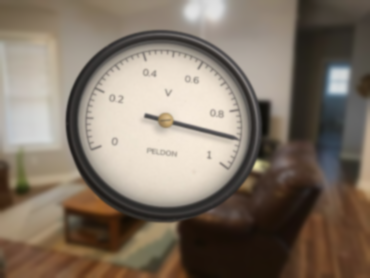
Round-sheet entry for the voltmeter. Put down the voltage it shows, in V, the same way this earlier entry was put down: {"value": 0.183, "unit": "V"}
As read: {"value": 0.9, "unit": "V"}
